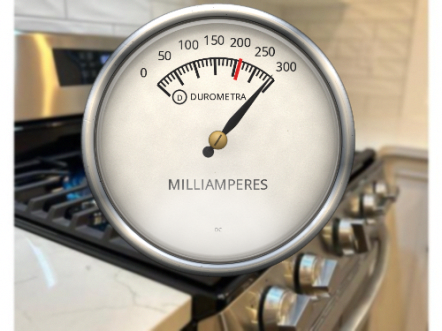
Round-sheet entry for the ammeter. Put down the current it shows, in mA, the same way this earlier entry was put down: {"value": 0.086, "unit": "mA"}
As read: {"value": 290, "unit": "mA"}
